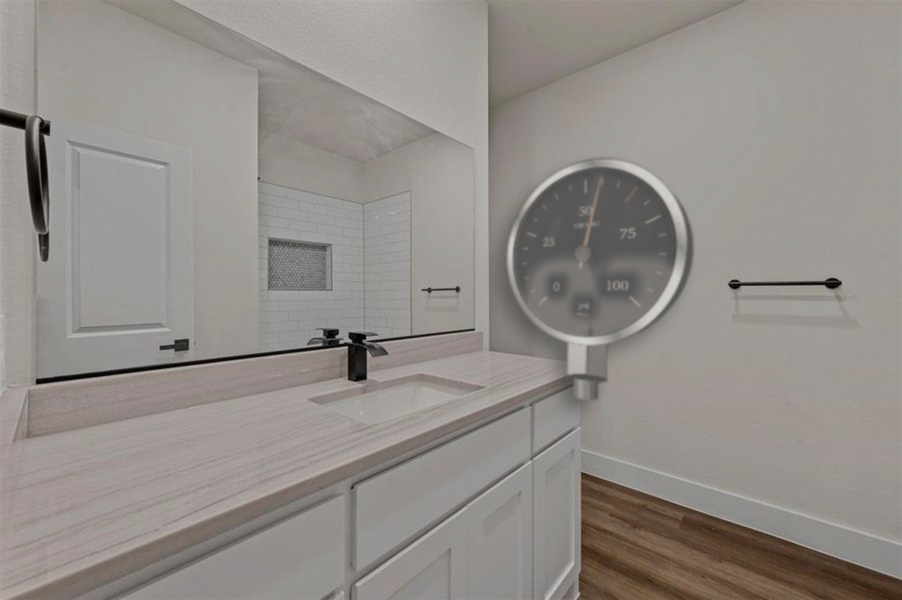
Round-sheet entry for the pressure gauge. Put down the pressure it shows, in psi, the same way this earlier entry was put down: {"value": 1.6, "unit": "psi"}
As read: {"value": 55, "unit": "psi"}
